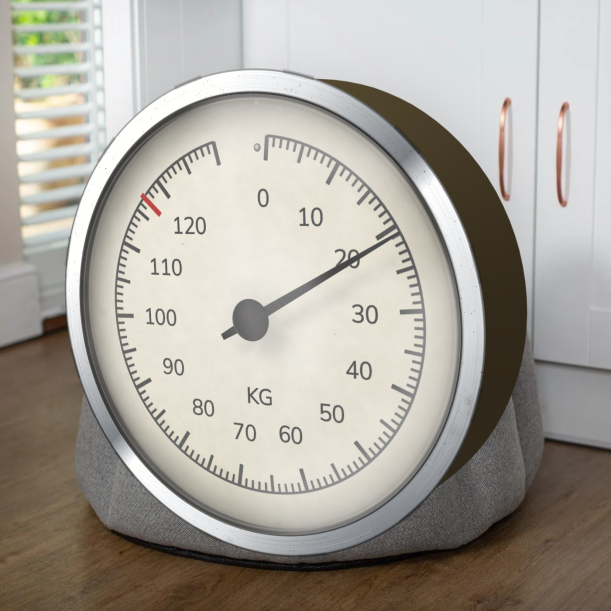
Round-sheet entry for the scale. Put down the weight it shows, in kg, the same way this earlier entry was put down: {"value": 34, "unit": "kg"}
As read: {"value": 21, "unit": "kg"}
